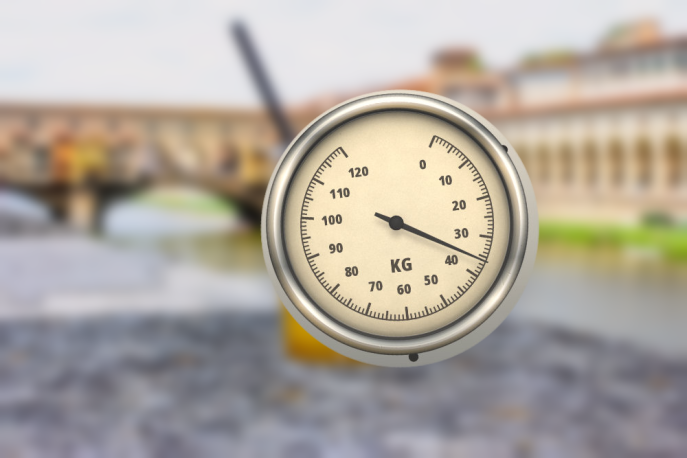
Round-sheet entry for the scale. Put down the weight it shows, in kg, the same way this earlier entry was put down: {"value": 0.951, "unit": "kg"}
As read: {"value": 36, "unit": "kg"}
